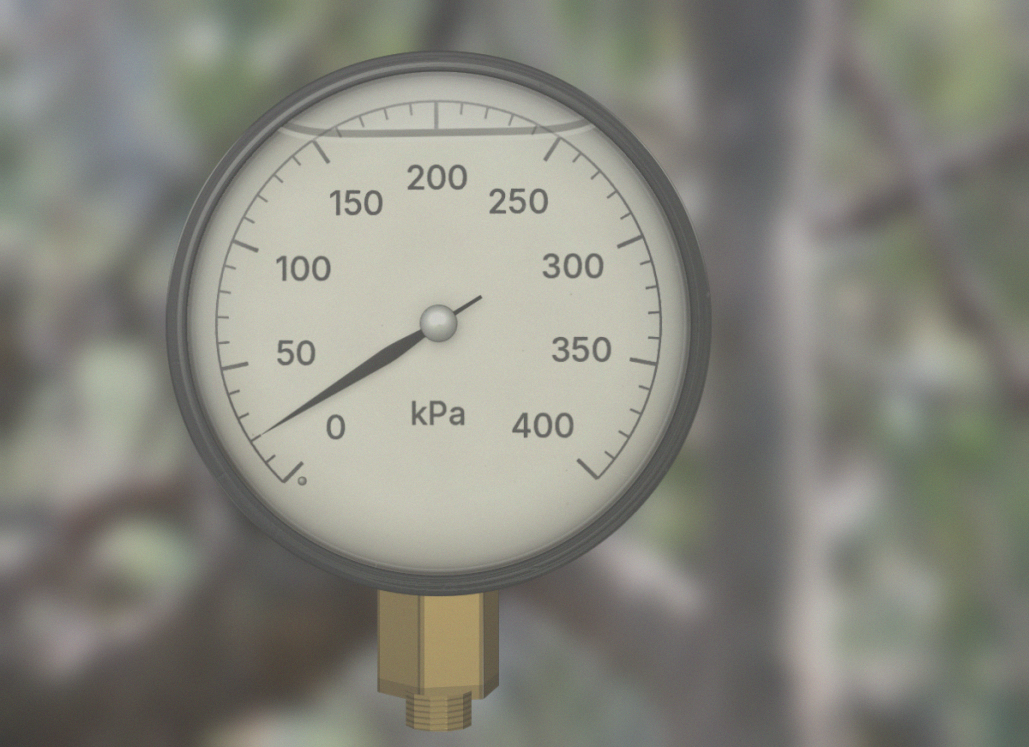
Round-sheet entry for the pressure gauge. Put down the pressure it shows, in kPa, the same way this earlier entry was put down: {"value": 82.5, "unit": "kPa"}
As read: {"value": 20, "unit": "kPa"}
